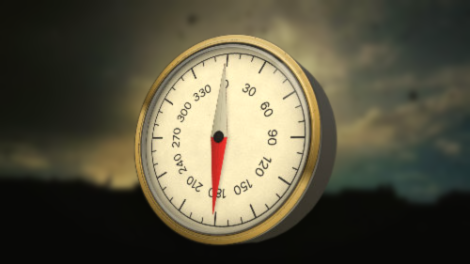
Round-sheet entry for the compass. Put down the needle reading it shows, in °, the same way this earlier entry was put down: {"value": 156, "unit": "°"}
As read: {"value": 180, "unit": "°"}
